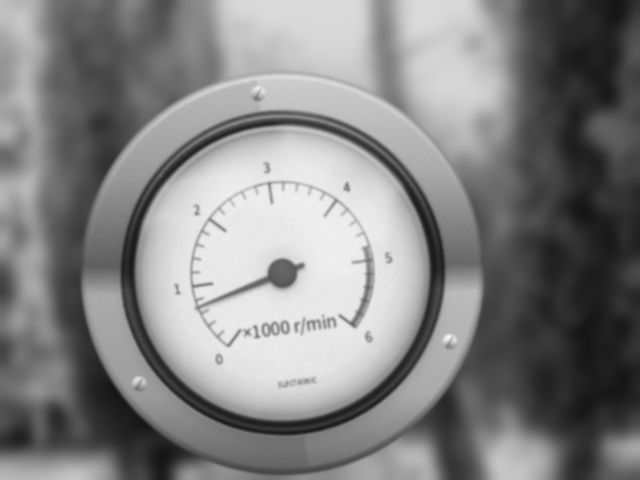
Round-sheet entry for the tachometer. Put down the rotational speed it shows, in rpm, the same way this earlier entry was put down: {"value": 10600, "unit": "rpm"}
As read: {"value": 700, "unit": "rpm"}
